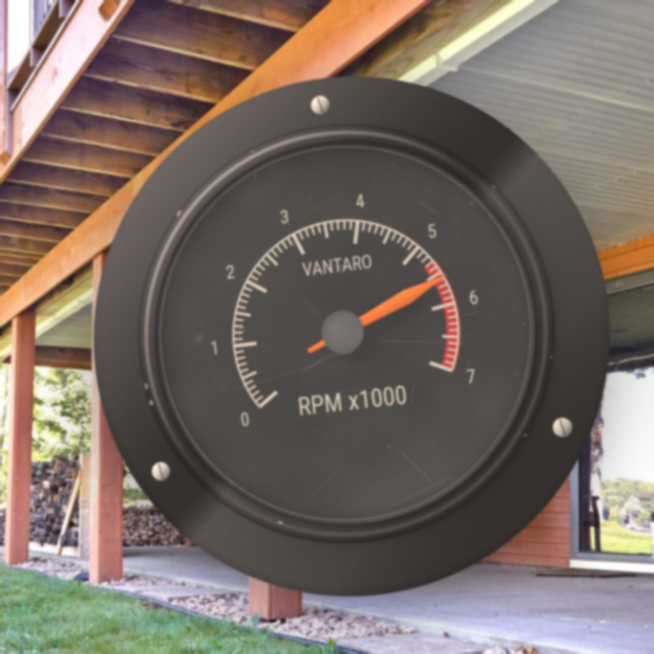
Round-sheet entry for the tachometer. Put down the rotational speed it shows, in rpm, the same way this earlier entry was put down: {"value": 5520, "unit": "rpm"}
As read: {"value": 5600, "unit": "rpm"}
